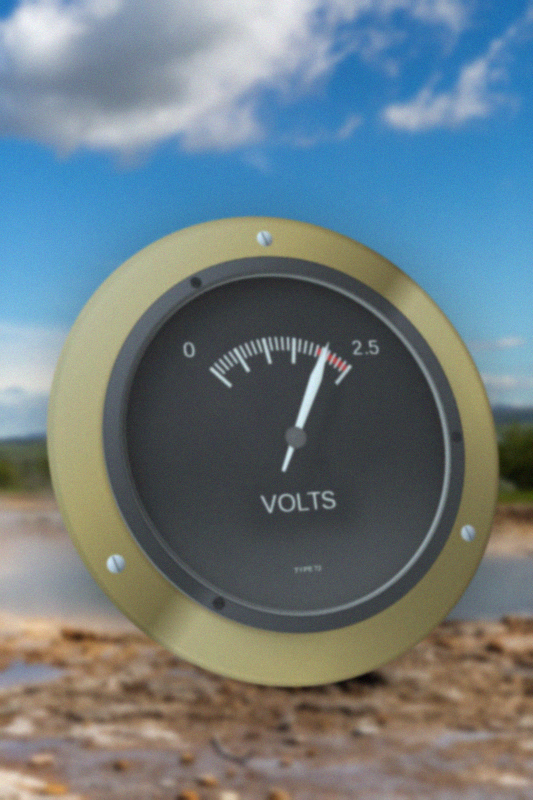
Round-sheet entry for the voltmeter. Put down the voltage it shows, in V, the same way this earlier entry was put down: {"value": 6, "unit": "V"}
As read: {"value": 2, "unit": "V"}
